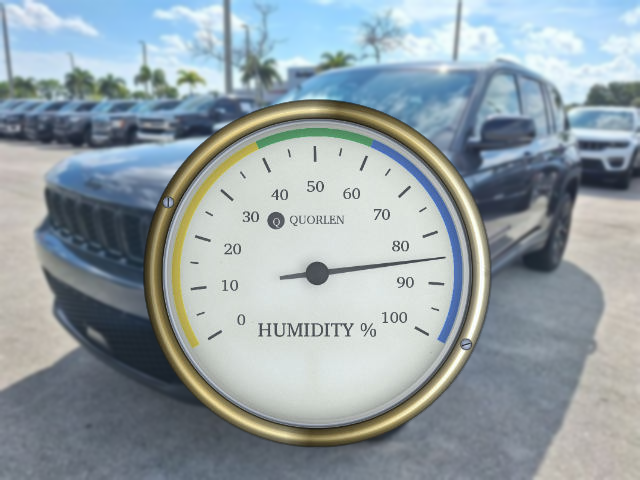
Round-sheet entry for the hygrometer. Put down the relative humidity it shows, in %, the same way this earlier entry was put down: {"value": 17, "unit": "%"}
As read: {"value": 85, "unit": "%"}
